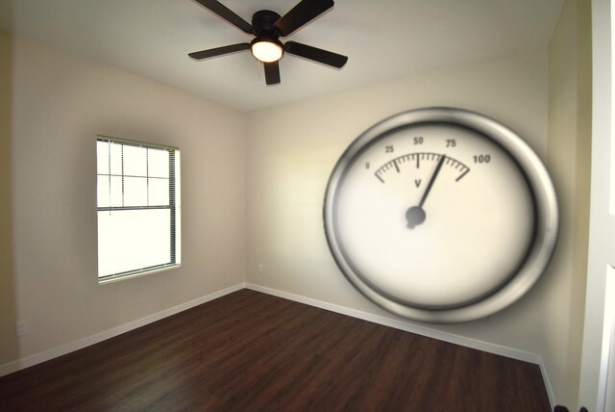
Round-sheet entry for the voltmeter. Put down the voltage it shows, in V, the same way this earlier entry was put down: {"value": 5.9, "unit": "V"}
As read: {"value": 75, "unit": "V"}
